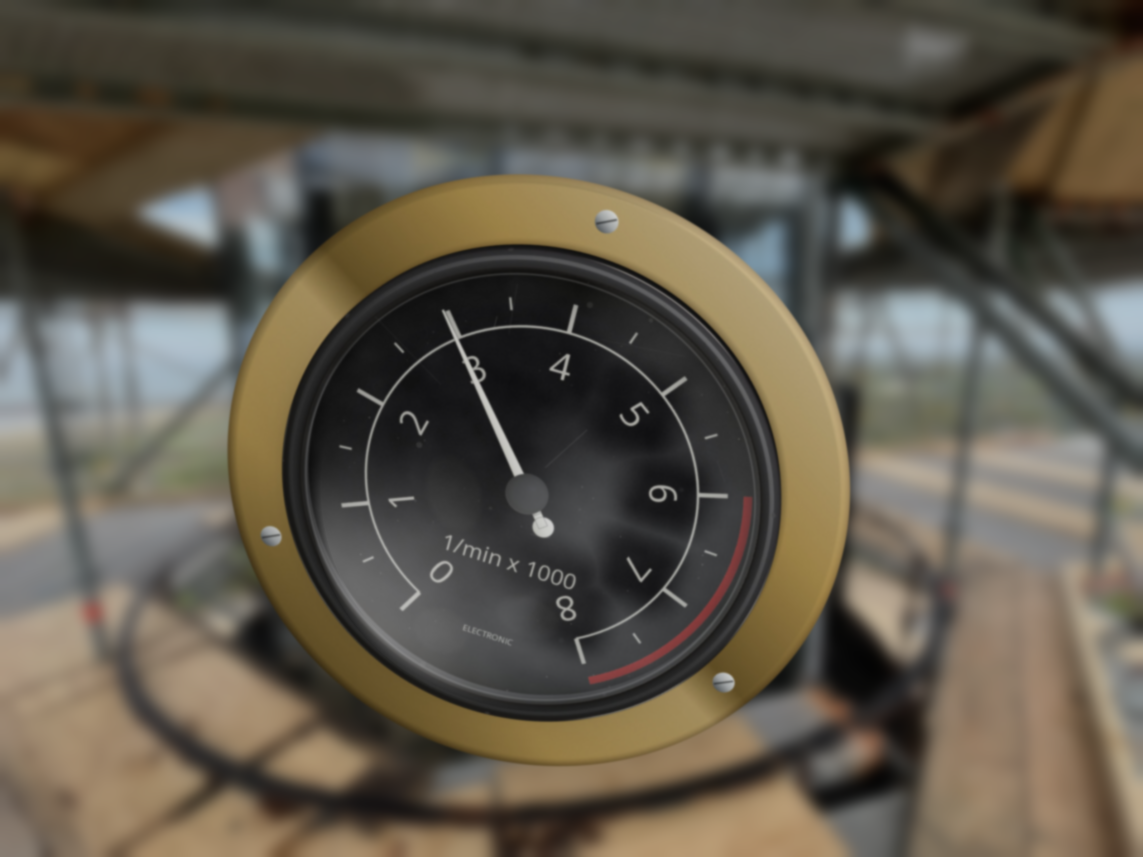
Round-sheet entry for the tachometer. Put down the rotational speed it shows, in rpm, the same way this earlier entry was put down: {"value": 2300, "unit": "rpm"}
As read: {"value": 3000, "unit": "rpm"}
